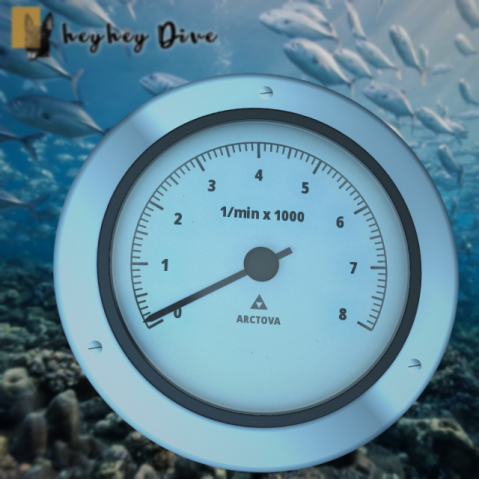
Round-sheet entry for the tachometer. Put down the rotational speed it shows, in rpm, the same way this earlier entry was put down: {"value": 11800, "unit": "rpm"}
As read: {"value": 100, "unit": "rpm"}
